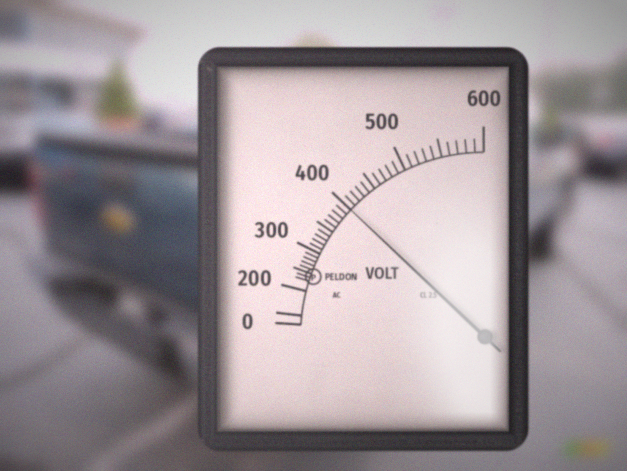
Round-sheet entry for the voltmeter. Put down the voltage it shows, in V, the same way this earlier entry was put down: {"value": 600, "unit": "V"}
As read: {"value": 400, "unit": "V"}
